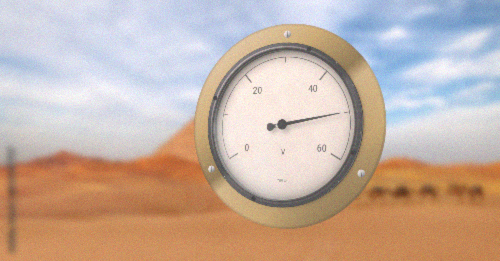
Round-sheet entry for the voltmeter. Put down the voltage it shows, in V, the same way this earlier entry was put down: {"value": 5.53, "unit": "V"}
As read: {"value": 50, "unit": "V"}
